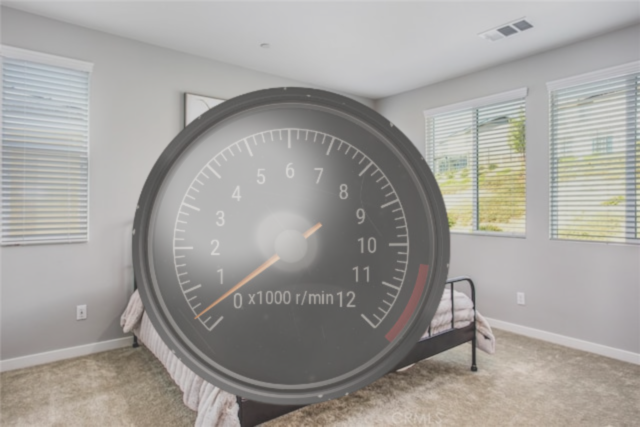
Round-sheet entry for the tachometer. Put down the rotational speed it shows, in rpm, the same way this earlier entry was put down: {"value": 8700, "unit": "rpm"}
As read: {"value": 400, "unit": "rpm"}
